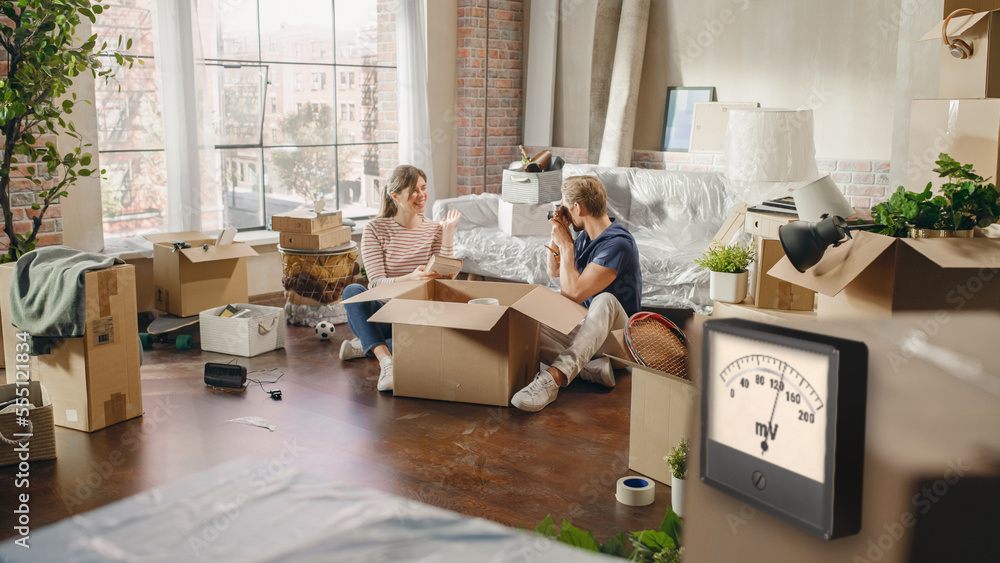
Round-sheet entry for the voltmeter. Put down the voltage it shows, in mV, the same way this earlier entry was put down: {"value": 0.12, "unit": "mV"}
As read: {"value": 130, "unit": "mV"}
